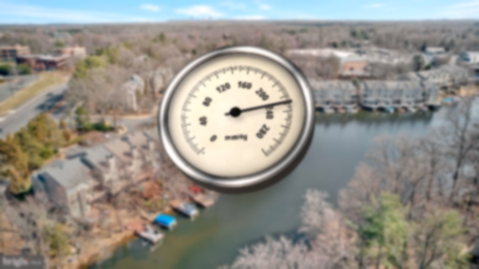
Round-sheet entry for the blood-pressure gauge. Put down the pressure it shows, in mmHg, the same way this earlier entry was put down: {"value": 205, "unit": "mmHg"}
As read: {"value": 230, "unit": "mmHg"}
